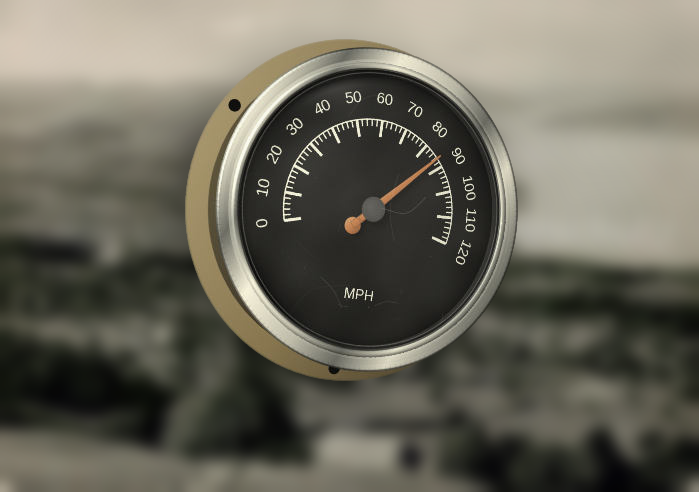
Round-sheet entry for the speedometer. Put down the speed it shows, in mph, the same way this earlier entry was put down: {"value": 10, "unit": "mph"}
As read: {"value": 86, "unit": "mph"}
